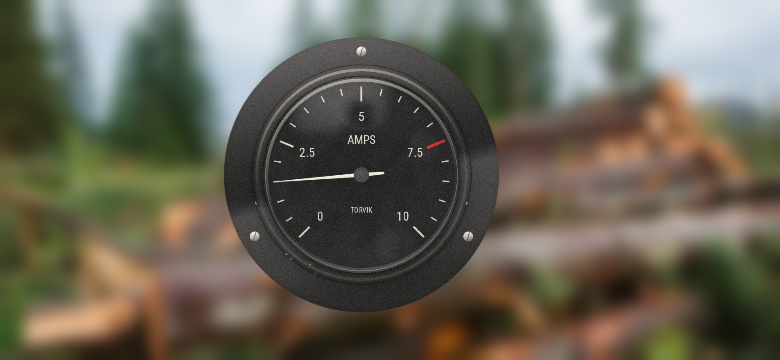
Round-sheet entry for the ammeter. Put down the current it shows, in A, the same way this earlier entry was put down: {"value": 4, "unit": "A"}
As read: {"value": 1.5, "unit": "A"}
